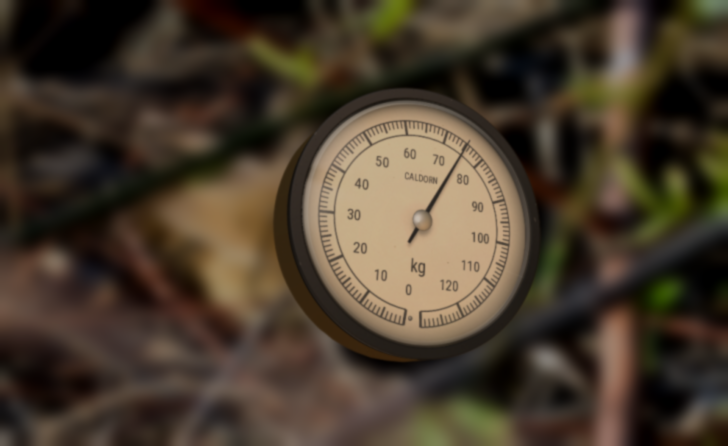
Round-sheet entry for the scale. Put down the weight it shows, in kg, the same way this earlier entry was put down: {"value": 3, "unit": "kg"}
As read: {"value": 75, "unit": "kg"}
